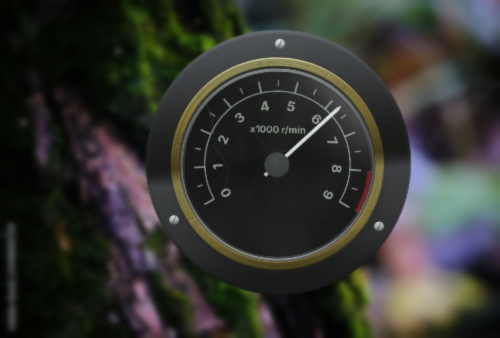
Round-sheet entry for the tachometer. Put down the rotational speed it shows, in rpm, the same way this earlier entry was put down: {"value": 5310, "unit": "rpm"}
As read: {"value": 6250, "unit": "rpm"}
